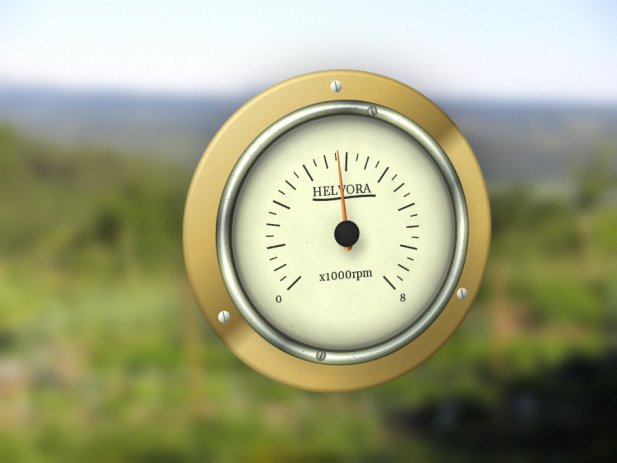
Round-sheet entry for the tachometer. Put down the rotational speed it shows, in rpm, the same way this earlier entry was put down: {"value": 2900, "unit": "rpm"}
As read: {"value": 3750, "unit": "rpm"}
